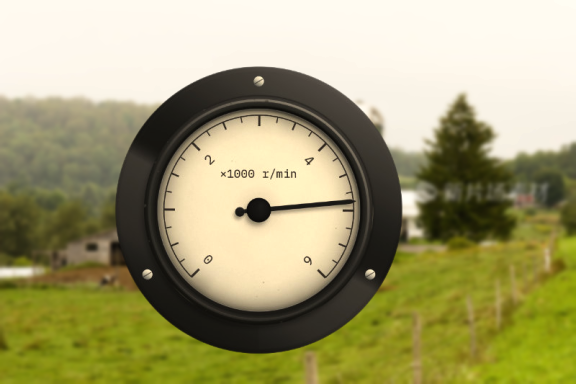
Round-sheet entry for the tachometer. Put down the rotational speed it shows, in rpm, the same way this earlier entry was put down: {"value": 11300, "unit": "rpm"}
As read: {"value": 4875, "unit": "rpm"}
